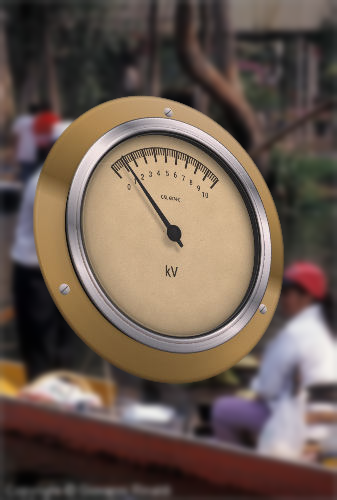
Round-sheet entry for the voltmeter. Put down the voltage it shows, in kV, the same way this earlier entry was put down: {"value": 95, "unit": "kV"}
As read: {"value": 1, "unit": "kV"}
